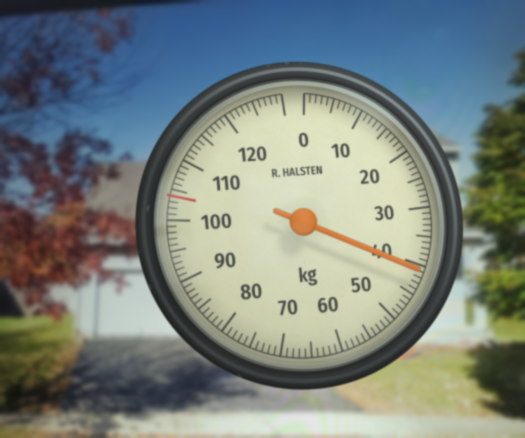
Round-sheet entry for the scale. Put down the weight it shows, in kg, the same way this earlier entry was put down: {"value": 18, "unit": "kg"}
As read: {"value": 41, "unit": "kg"}
